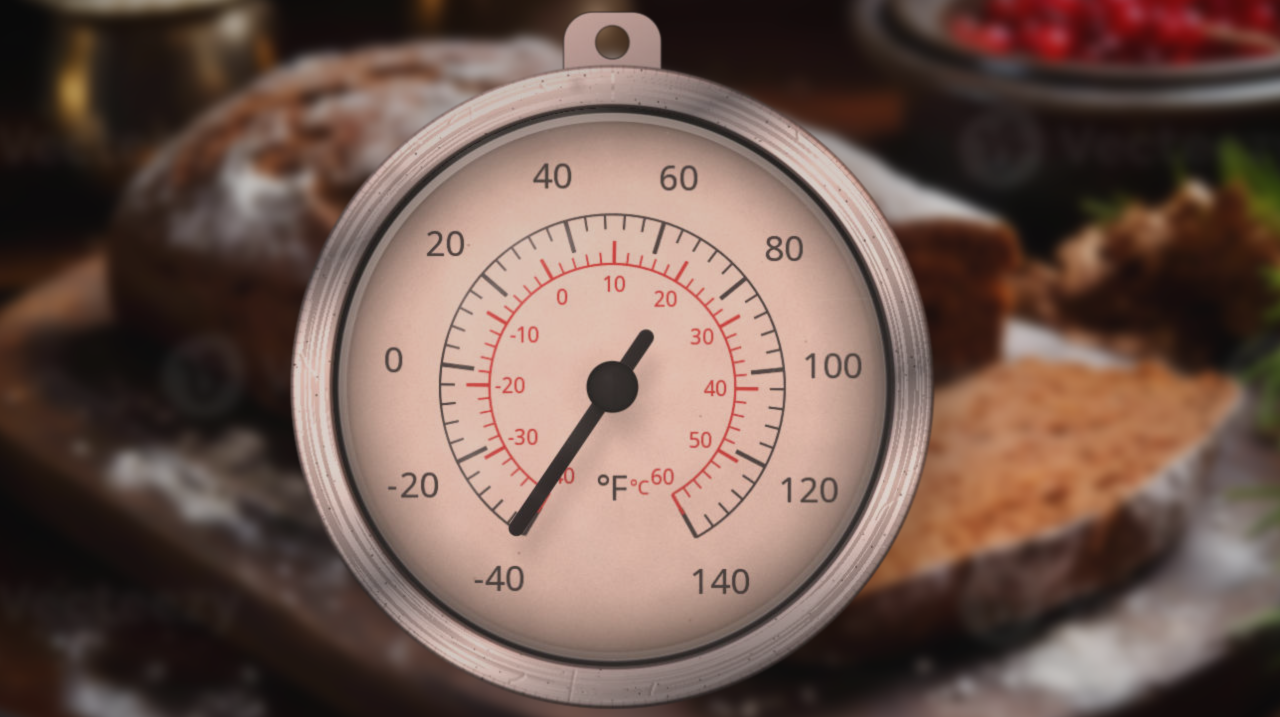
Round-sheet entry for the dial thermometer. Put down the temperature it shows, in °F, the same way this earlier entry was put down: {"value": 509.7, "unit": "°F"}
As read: {"value": -38, "unit": "°F"}
